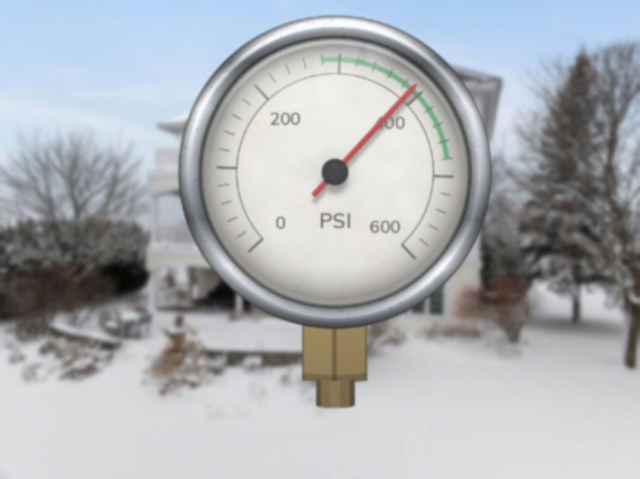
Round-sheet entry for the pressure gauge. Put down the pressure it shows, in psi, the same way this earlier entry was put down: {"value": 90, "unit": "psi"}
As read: {"value": 390, "unit": "psi"}
